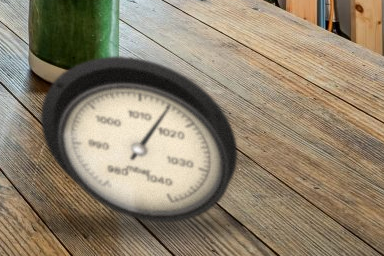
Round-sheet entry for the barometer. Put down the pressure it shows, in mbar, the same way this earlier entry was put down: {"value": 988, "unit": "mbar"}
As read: {"value": 1015, "unit": "mbar"}
